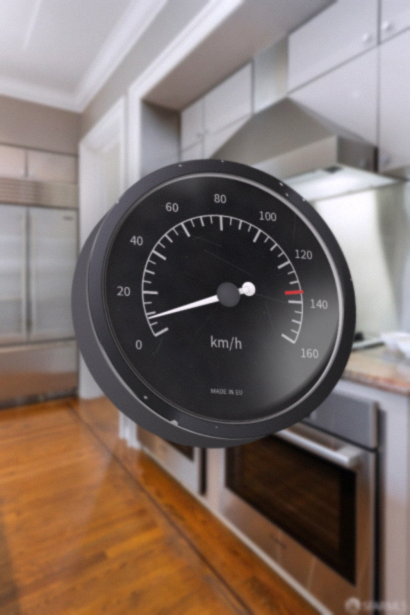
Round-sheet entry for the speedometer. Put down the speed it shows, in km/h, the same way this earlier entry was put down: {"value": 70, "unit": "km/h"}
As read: {"value": 7.5, "unit": "km/h"}
